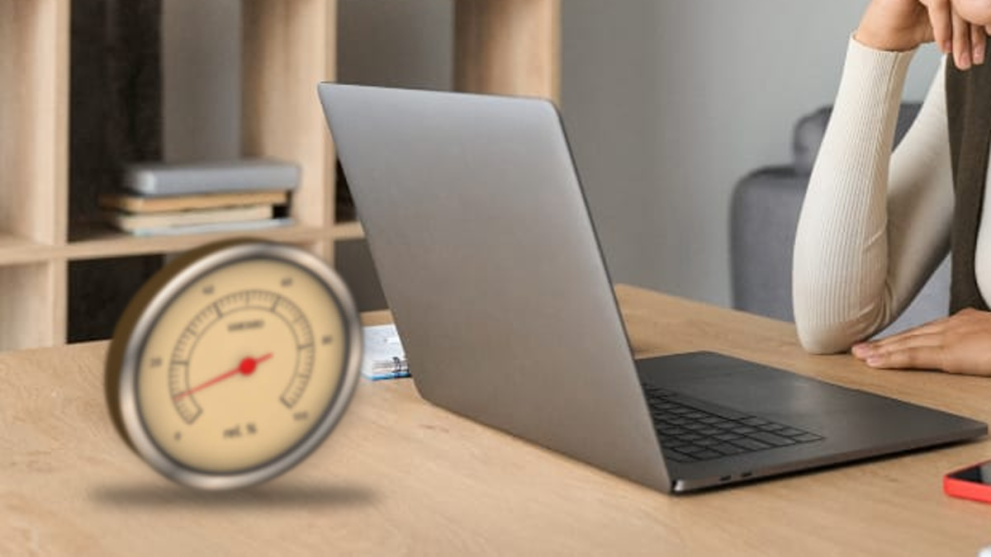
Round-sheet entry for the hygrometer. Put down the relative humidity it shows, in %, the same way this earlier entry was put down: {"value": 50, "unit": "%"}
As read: {"value": 10, "unit": "%"}
